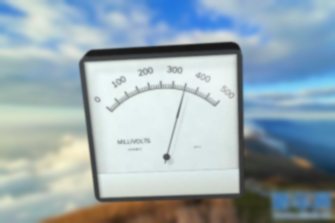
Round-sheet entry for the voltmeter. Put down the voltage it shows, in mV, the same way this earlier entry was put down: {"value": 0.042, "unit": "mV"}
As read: {"value": 350, "unit": "mV"}
